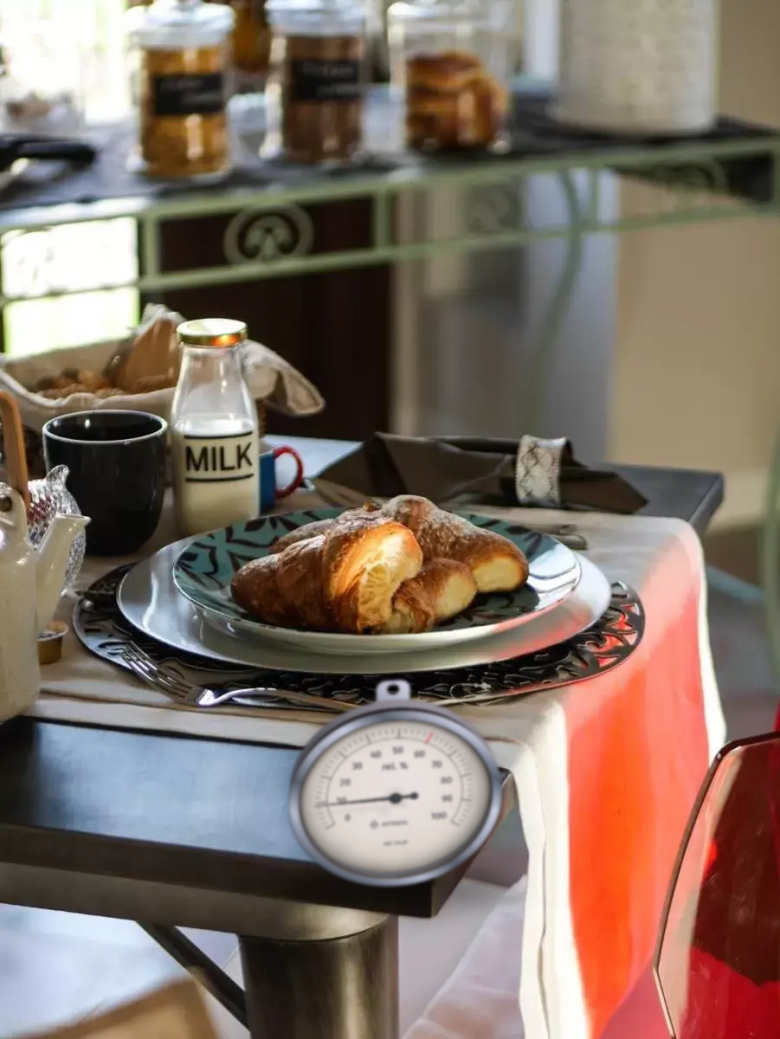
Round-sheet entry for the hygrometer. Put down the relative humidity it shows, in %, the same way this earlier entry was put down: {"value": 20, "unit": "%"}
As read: {"value": 10, "unit": "%"}
